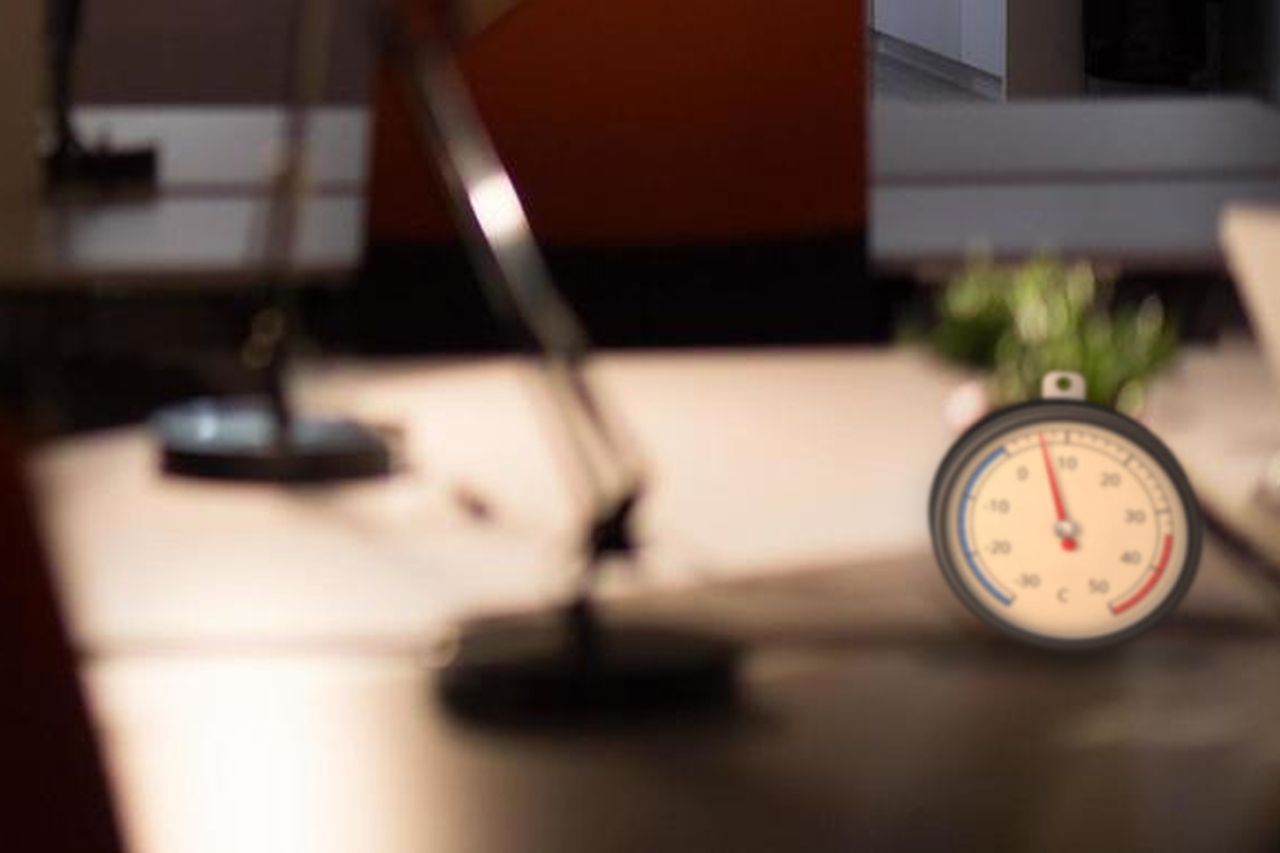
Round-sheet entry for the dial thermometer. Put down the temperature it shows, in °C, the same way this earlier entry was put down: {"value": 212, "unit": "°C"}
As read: {"value": 6, "unit": "°C"}
